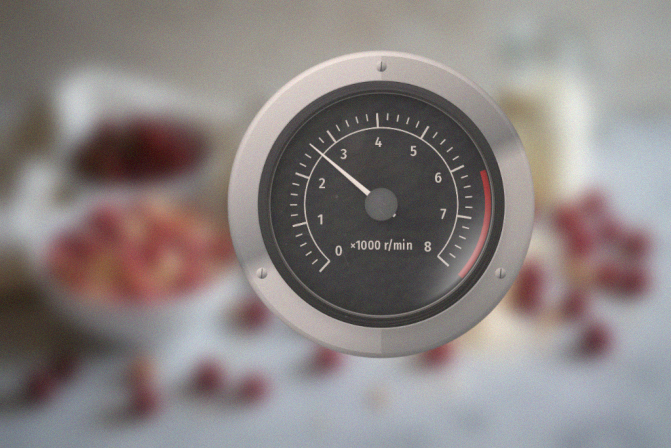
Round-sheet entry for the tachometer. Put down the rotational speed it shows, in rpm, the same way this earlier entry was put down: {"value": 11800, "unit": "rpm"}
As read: {"value": 2600, "unit": "rpm"}
